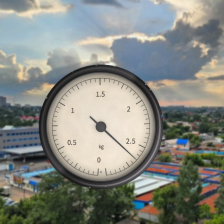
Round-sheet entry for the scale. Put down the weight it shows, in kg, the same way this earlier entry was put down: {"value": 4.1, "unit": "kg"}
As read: {"value": 2.65, "unit": "kg"}
